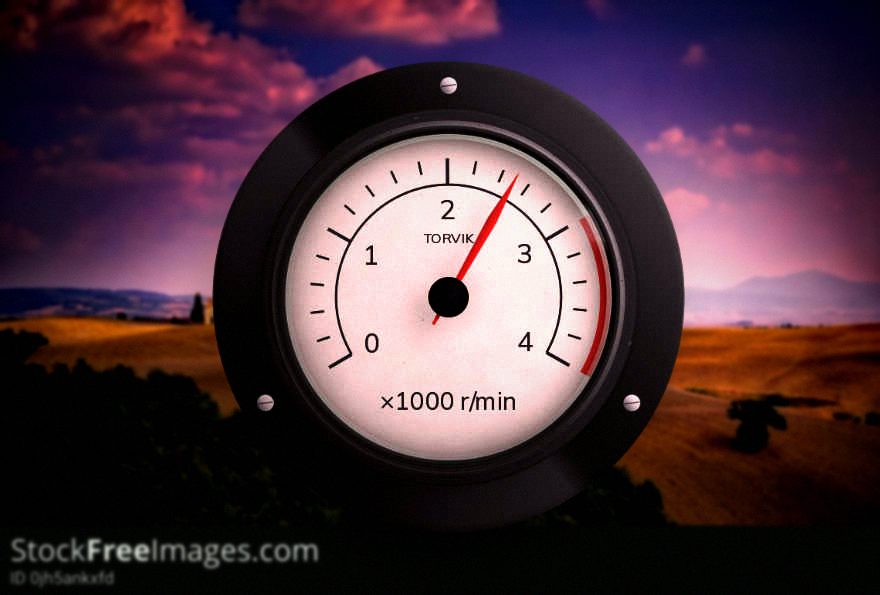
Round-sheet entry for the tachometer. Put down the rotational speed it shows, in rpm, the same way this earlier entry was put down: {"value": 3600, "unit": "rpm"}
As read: {"value": 2500, "unit": "rpm"}
